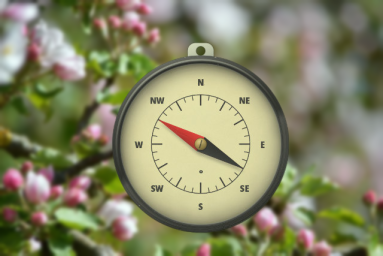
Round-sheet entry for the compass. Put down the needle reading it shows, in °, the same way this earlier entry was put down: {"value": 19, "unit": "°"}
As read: {"value": 300, "unit": "°"}
